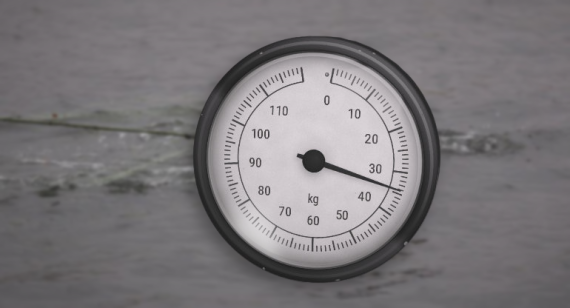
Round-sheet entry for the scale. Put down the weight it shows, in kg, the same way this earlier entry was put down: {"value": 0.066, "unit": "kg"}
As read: {"value": 34, "unit": "kg"}
